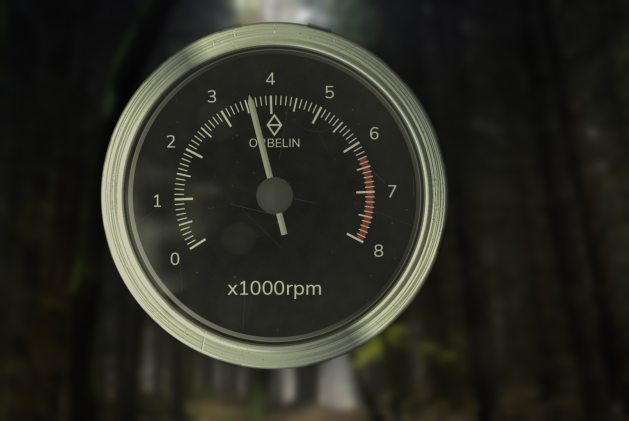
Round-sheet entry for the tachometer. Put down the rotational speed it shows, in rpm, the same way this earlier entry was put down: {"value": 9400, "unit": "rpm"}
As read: {"value": 3600, "unit": "rpm"}
